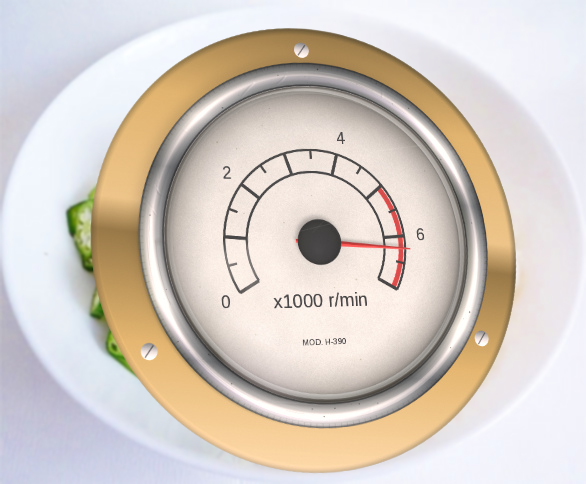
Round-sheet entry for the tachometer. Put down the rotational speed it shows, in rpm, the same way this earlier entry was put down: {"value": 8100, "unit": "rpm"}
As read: {"value": 6250, "unit": "rpm"}
